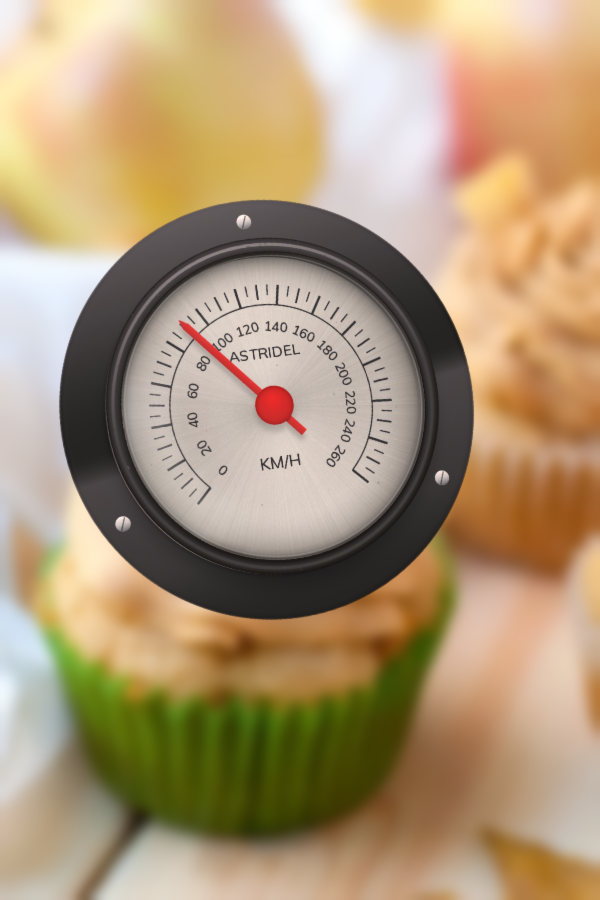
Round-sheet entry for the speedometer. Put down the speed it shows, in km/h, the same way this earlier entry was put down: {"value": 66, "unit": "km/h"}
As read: {"value": 90, "unit": "km/h"}
